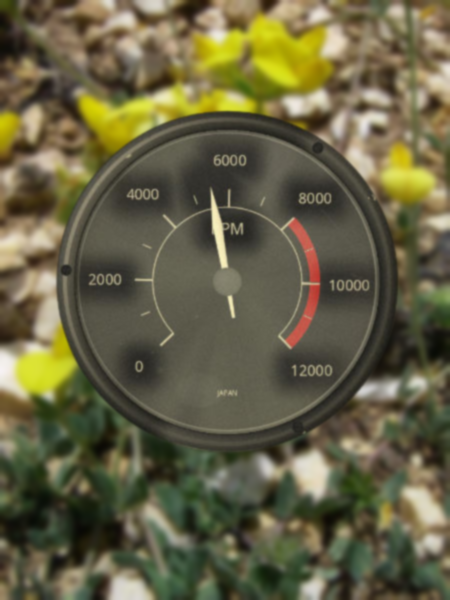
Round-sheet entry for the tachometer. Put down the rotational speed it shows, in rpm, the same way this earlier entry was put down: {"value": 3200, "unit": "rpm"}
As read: {"value": 5500, "unit": "rpm"}
